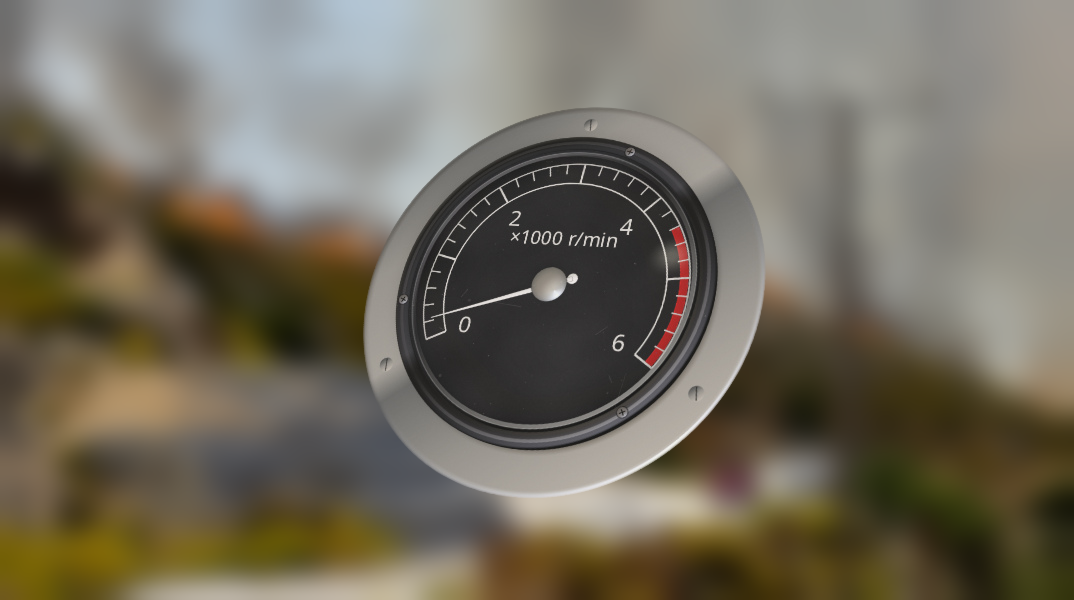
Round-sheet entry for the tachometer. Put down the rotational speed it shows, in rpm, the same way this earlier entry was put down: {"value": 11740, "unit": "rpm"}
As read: {"value": 200, "unit": "rpm"}
